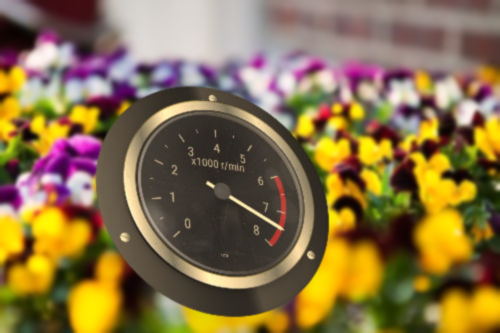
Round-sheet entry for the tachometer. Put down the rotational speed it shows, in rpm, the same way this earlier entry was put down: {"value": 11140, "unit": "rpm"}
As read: {"value": 7500, "unit": "rpm"}
